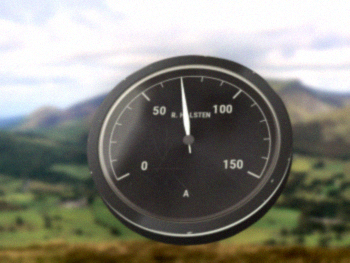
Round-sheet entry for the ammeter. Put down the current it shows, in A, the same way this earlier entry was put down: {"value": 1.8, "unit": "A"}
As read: {"value": 70, "unit": "A"}
